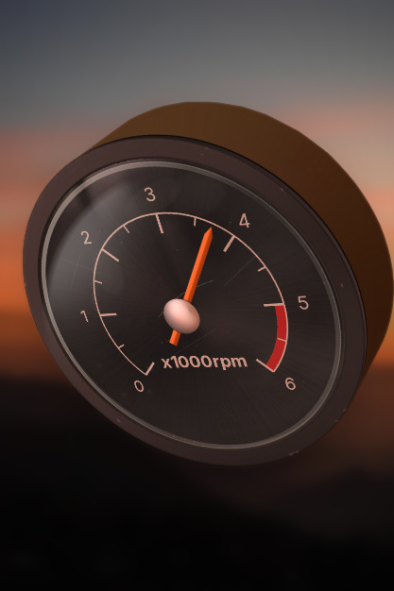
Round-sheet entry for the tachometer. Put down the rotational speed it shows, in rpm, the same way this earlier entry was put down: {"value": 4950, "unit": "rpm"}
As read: {"value": 3750, "unit": "rpm"}
